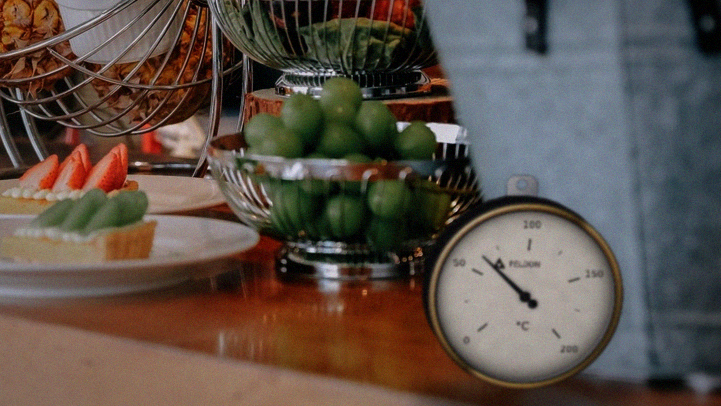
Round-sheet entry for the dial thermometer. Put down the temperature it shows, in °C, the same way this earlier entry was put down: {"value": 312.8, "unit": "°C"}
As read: {"value": 62.5, "unit": "°C"}
